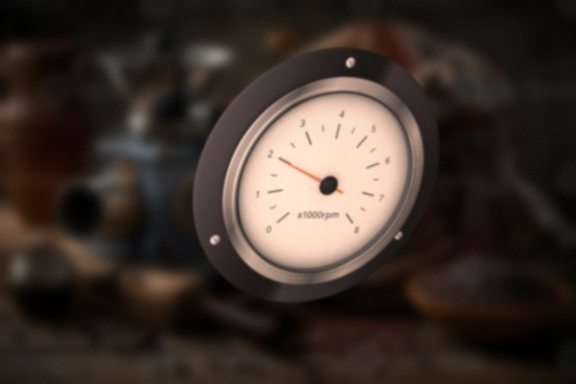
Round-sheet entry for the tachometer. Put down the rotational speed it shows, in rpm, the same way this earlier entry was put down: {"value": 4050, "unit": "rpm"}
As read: {"value": 2000, "unit": "rpm"}
